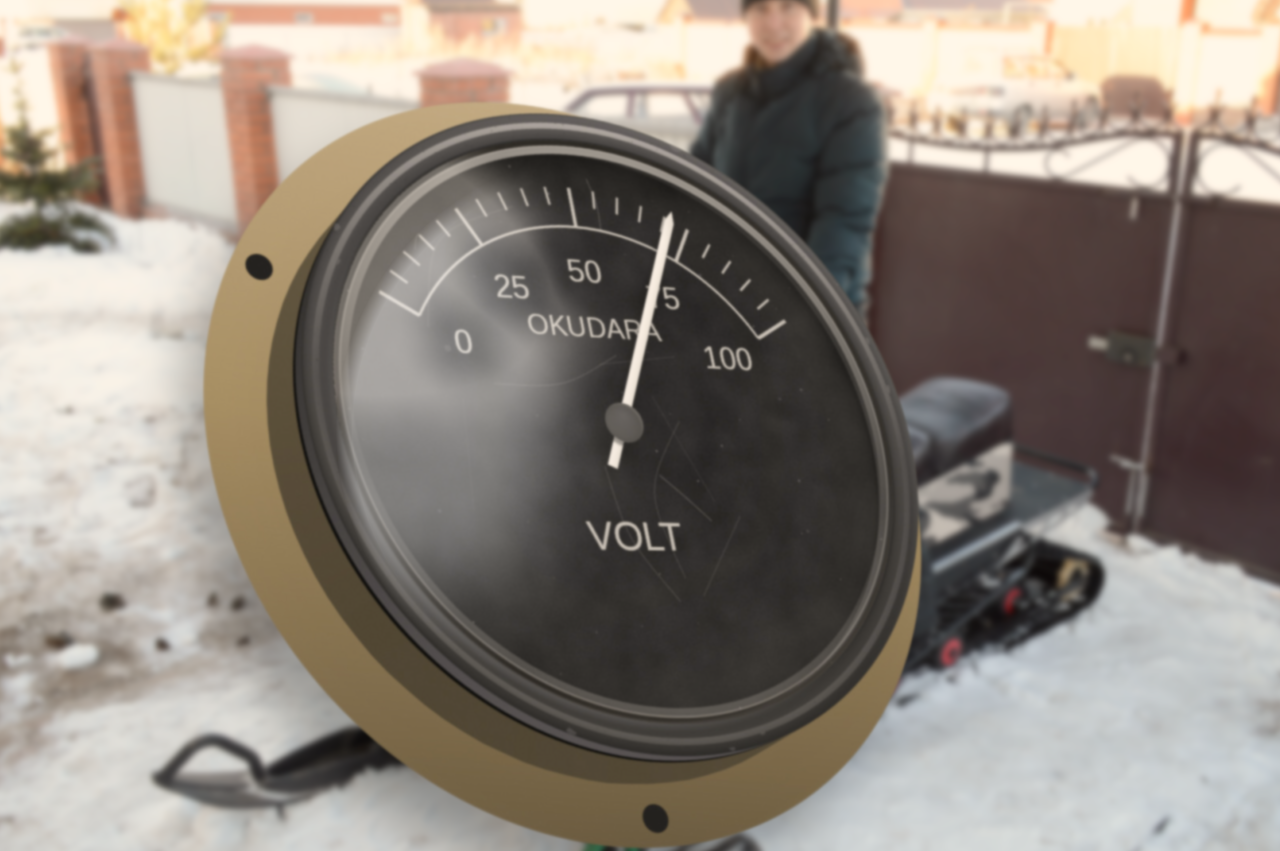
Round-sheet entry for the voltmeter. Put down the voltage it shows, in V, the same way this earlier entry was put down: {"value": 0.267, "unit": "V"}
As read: {"value": 70, "unit": "V"}
